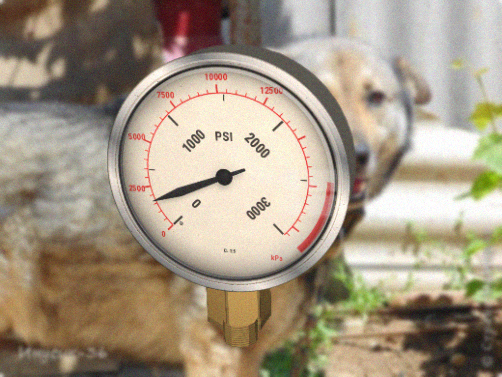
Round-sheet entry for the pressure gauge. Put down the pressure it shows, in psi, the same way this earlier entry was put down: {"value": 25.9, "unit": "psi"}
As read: {"value": 250, "unit": "psi"}
